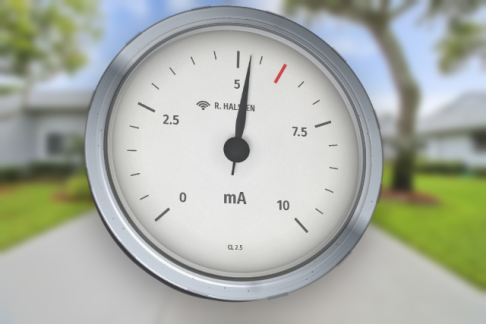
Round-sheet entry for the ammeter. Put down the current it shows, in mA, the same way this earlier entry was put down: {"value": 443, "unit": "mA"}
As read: {"value": 5.25, "unit": "mA"}
